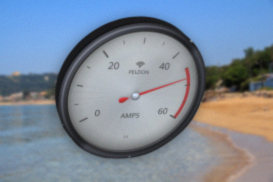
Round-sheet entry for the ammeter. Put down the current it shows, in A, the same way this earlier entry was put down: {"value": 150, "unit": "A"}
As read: {"value": 47.5, "unit": "A"}
